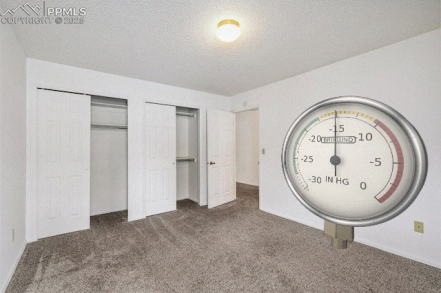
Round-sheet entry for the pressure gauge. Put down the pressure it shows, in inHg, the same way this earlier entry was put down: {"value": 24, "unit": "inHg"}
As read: {"value": -15, "unit": "inHg"}
